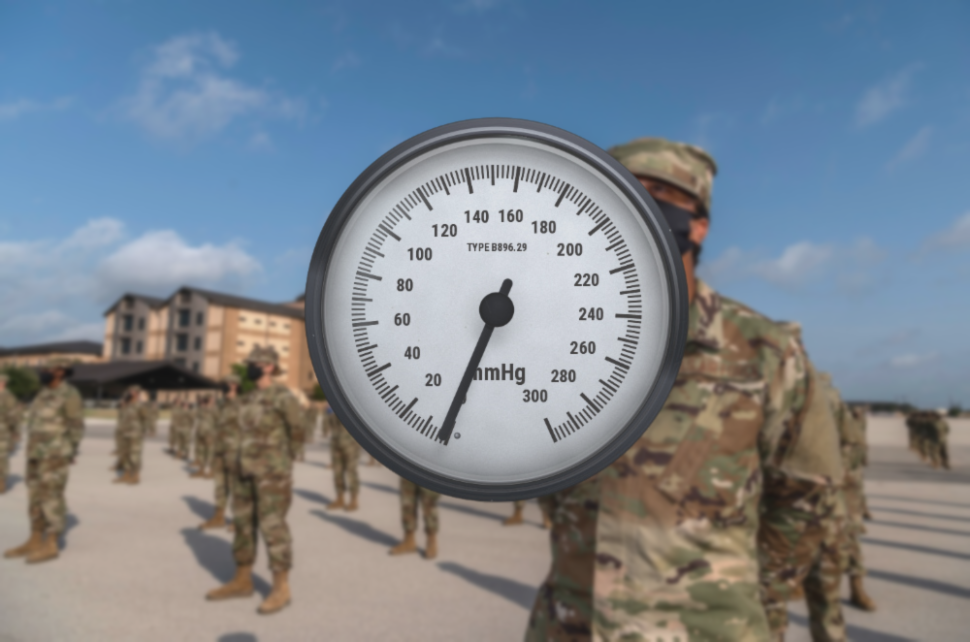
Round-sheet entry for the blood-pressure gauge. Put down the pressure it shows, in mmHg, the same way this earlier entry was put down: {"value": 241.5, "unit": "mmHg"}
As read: {"value": 2, "unit": "mmHg"}
